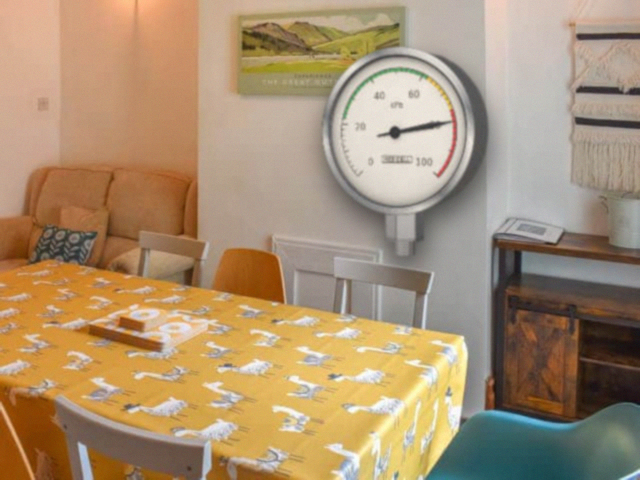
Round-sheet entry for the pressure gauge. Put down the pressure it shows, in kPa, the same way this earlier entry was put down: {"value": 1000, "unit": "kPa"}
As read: {"value": 80, "unit": "kPa"}
